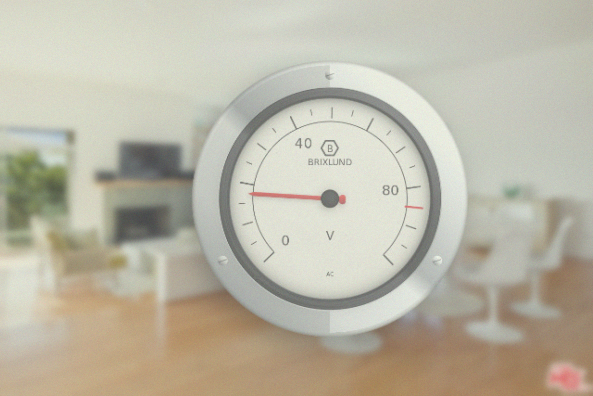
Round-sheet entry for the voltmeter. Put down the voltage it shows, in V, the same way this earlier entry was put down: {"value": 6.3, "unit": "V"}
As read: {"value": 17.5, "unit": "V"}
